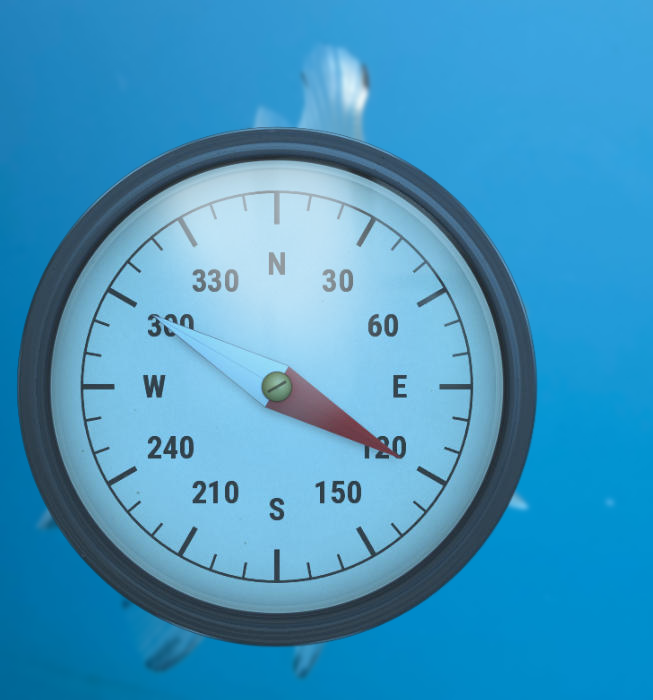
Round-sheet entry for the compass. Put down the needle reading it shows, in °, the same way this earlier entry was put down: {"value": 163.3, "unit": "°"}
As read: {"value": 120, "unit": "°"}
